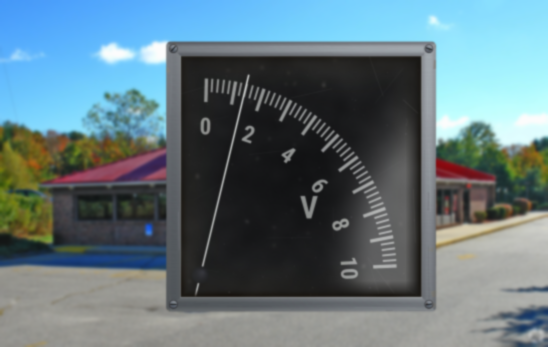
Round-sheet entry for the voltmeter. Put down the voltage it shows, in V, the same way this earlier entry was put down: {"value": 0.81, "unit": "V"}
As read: {"value": 1.4, "unit": "V"}
